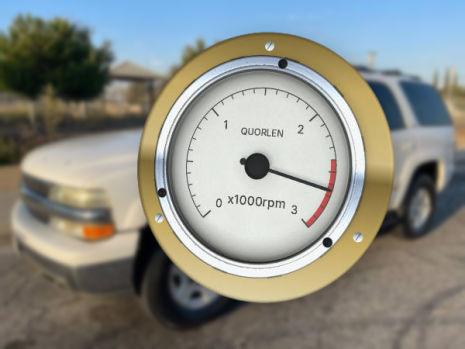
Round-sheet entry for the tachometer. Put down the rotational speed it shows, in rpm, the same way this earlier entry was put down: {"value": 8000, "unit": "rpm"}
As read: {"value": 2650, "unit": "rpm"}
